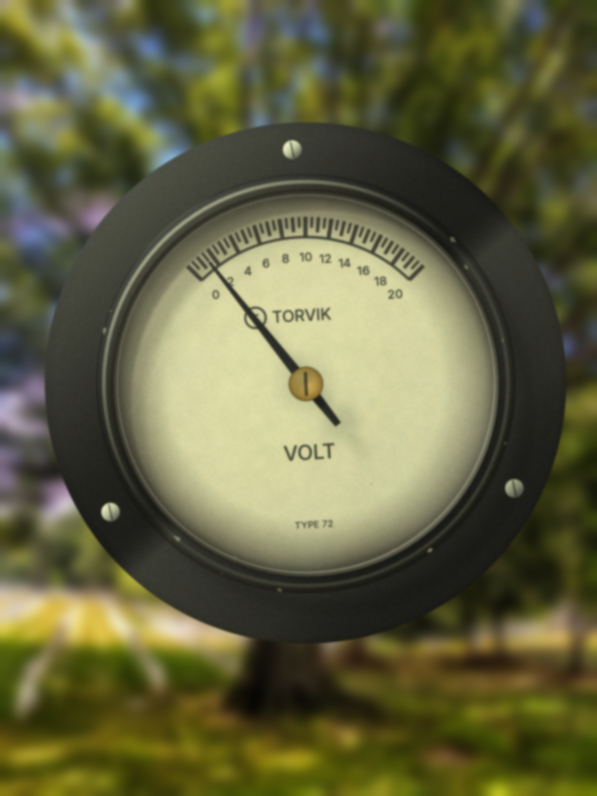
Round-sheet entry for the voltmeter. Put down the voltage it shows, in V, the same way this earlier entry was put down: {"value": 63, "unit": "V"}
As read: {"value": 1.5, "unit": "V"}
